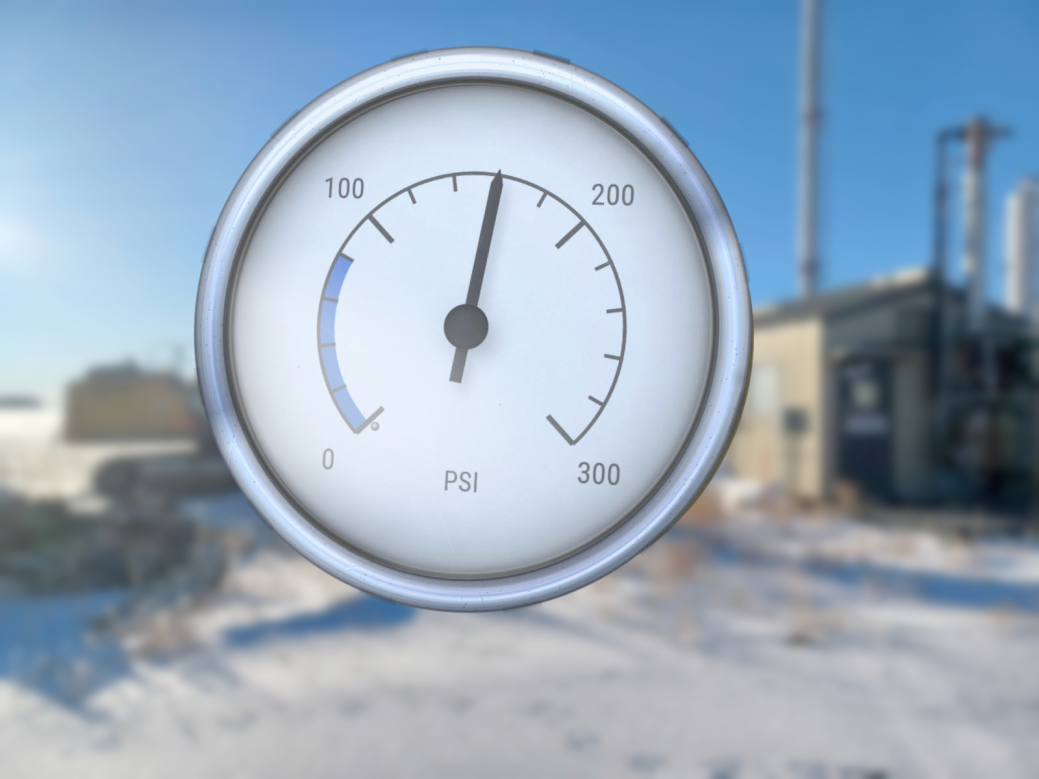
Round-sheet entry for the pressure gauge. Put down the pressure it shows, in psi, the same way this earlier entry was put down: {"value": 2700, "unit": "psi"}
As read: {"value": 160, "unit": "psi"}
